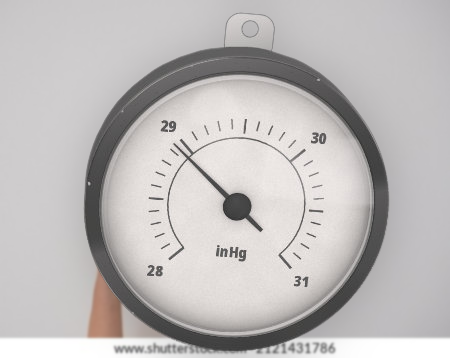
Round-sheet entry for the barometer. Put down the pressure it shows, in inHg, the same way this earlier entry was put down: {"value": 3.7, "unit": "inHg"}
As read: {"value": 28.95, "unit": "inHg"}
